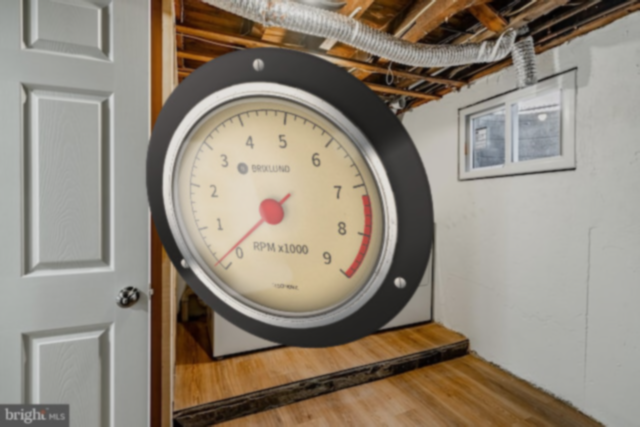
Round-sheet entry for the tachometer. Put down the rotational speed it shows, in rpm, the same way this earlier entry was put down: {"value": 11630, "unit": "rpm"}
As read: {"value": 200, "unit": "rpm"}
